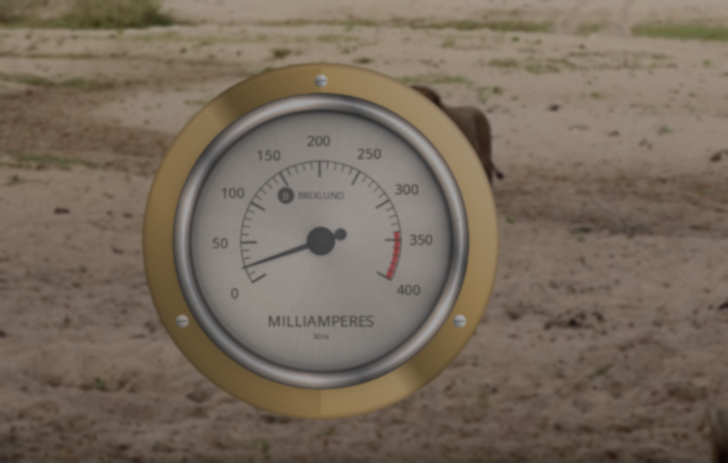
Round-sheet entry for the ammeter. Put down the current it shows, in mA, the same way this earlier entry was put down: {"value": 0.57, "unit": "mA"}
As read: {"value": 20, "unit": "mA"}
